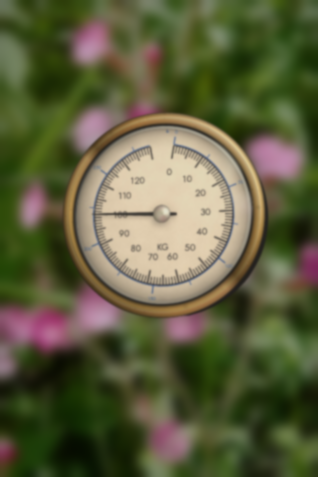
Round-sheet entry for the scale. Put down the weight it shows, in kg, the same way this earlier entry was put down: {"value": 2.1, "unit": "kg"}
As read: {"value": 100, "unit": "kg"}
